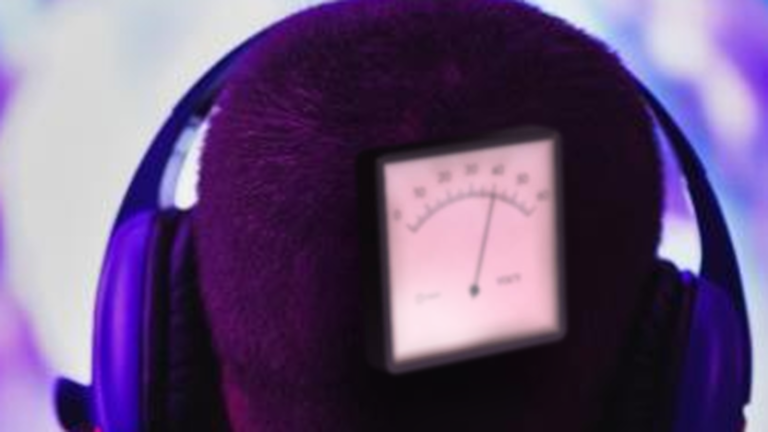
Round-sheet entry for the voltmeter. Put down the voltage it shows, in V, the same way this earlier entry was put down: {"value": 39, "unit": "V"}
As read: {"value": 40, "unit": "V"}
